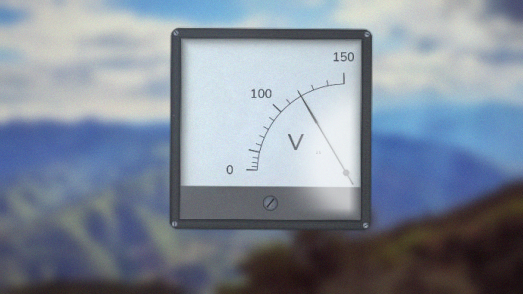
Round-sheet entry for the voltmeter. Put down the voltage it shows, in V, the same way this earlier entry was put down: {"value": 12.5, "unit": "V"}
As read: {"value": 120, "unit": "V"}
